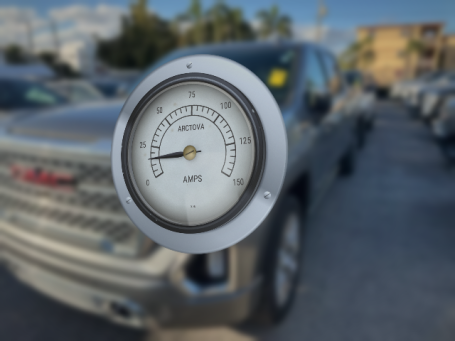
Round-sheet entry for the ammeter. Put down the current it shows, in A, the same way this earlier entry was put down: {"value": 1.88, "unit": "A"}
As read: {"value": 15, "unit": "A"}
